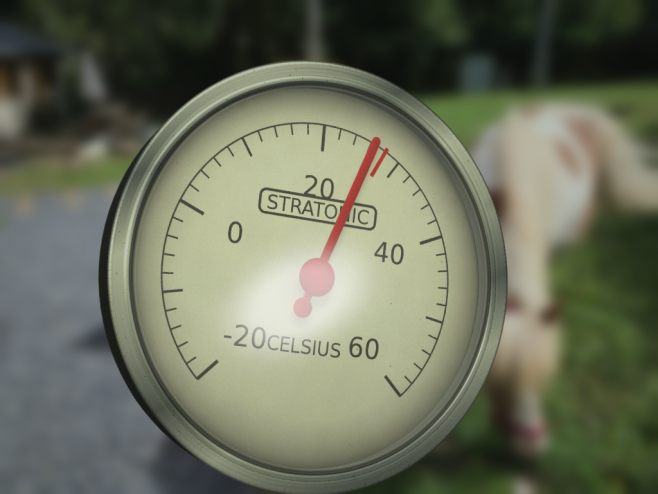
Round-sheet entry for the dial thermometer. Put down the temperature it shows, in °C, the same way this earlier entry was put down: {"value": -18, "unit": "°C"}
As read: {"value": 26, "unit": "°C"}
